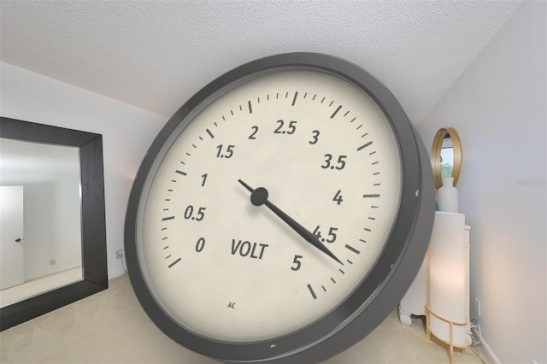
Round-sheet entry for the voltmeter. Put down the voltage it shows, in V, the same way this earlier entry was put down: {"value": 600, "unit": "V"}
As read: {"value": 4.65, "unit": "V"}
